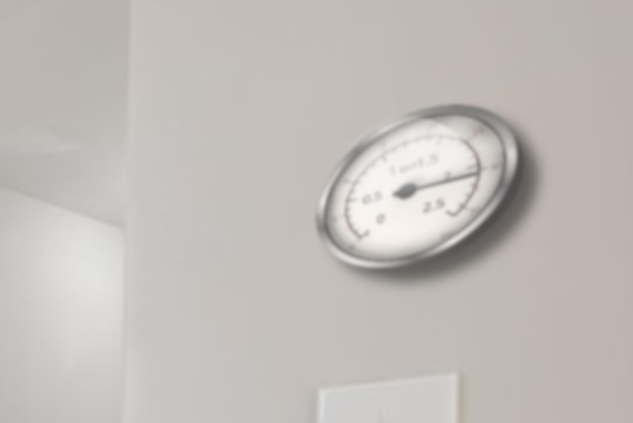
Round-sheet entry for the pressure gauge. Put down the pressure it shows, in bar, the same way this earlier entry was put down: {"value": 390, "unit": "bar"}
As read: {"value": 2.1, "unit": "bar"}
